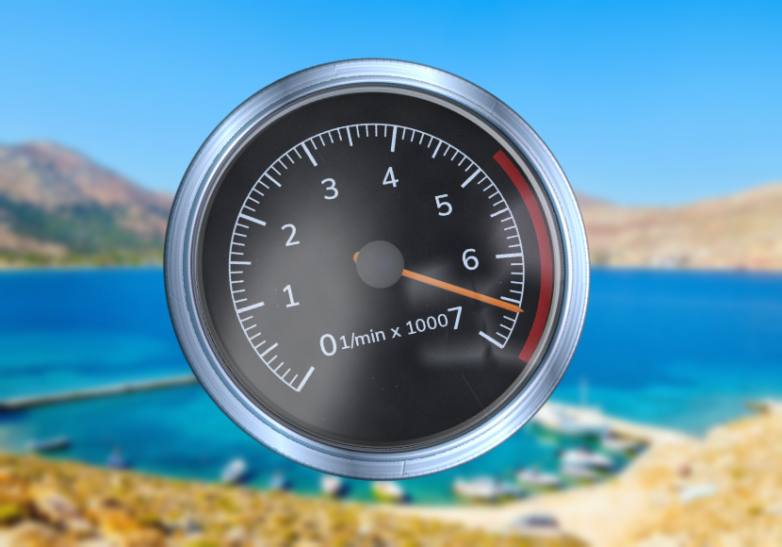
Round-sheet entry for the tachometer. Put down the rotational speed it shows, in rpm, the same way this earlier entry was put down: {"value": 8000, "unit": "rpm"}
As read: {"value": 6600, "unit": "rpm"}
